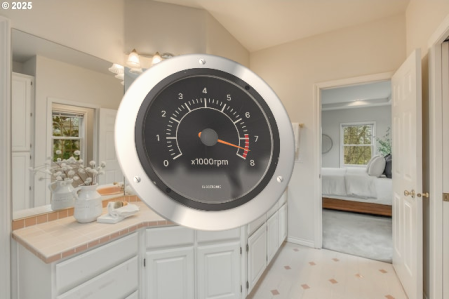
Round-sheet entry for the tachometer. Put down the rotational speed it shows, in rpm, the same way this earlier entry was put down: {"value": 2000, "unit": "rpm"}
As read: {"value": 7600, "unit": "rpm"}
